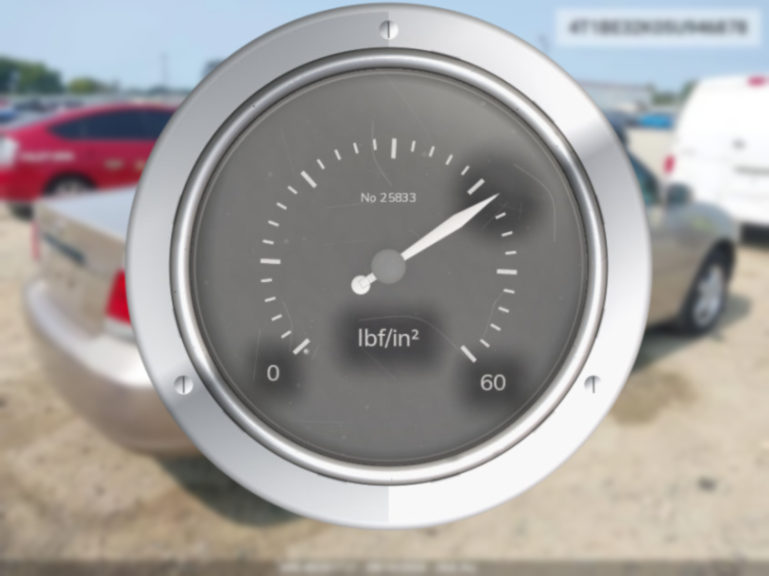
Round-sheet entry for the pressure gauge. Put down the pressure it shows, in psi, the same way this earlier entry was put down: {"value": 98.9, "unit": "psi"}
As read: {"value": 42, "unit": "psi"}
